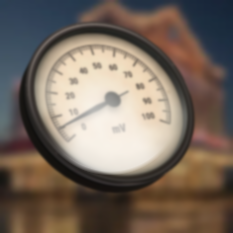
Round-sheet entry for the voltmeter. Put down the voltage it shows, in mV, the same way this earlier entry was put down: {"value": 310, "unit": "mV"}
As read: {"value": 5, "unit": "mV"}
